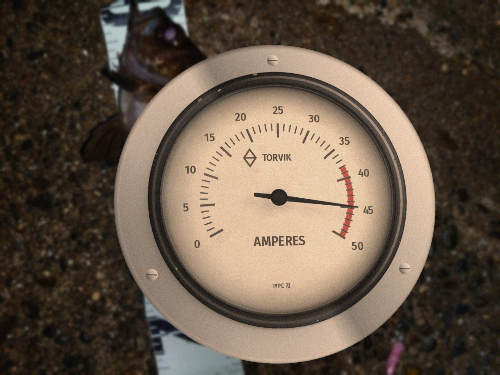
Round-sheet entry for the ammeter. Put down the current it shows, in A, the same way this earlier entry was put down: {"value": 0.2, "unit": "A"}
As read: {"value": 45, "unit": "A"}
